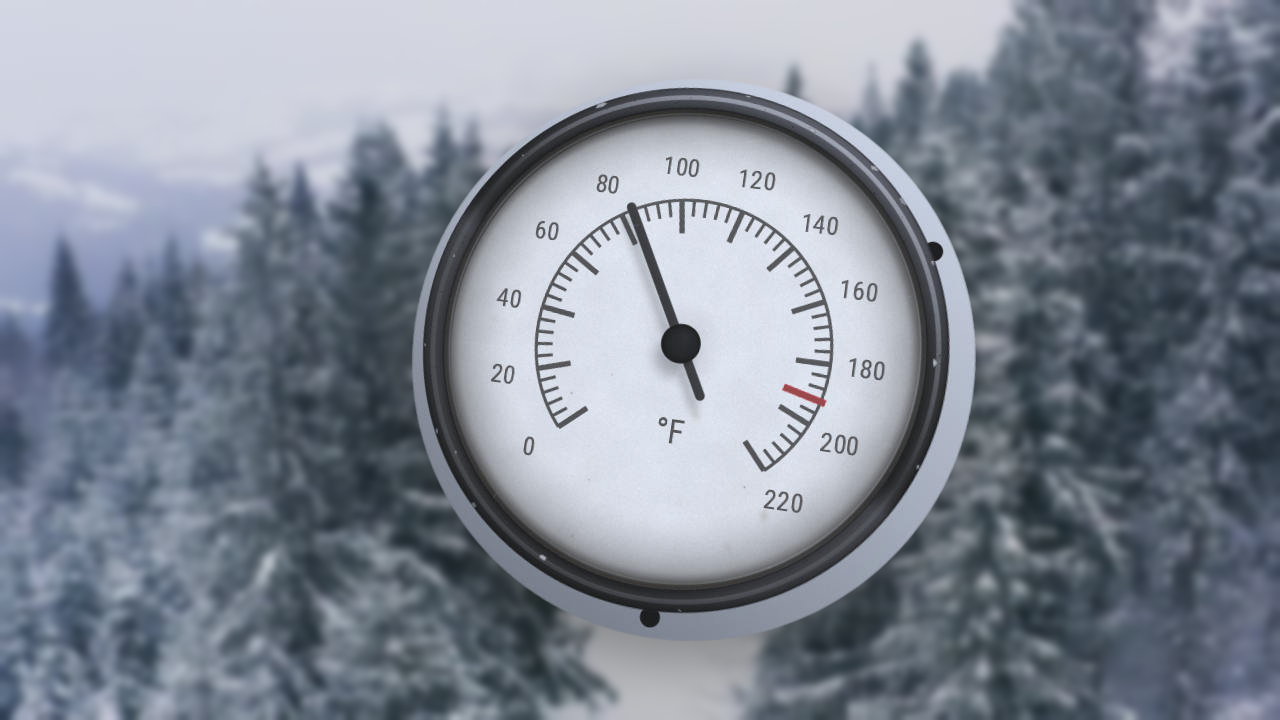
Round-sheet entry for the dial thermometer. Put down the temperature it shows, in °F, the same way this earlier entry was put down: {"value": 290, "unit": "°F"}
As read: {"value": 84, "unit": "°F"}
